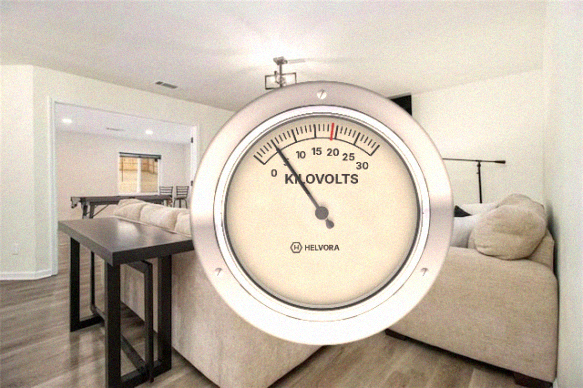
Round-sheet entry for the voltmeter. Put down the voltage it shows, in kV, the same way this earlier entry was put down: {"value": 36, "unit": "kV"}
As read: {"value": 5, "unit": "kV"}
